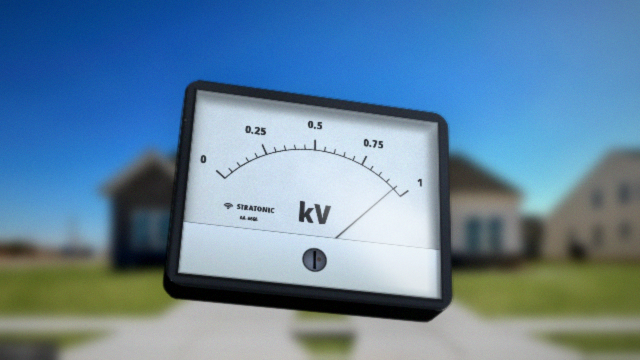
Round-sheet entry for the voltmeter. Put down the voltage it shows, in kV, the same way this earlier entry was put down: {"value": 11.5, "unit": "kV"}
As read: {"value": 0.95, "unit": "kV"}
